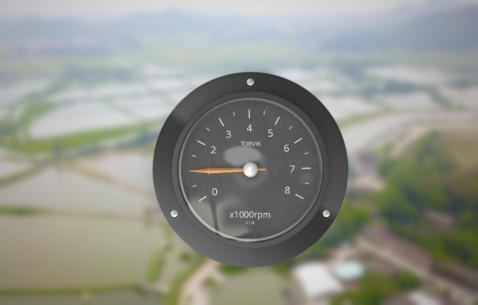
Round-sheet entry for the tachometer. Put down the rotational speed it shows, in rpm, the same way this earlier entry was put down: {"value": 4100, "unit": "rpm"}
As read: {"value": 1000, "unit": "rpm"}
